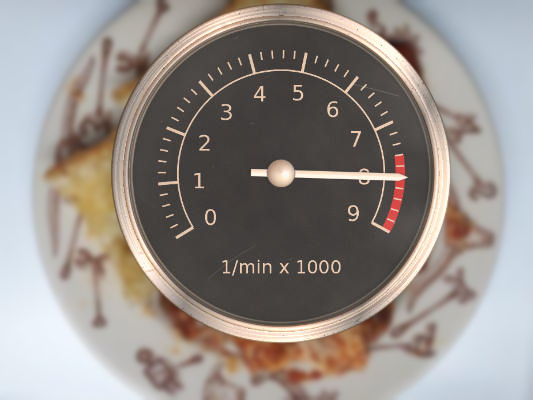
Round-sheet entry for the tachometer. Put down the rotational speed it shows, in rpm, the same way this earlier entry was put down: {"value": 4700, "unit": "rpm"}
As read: {"value": 8000, "unit": "rpm"}
